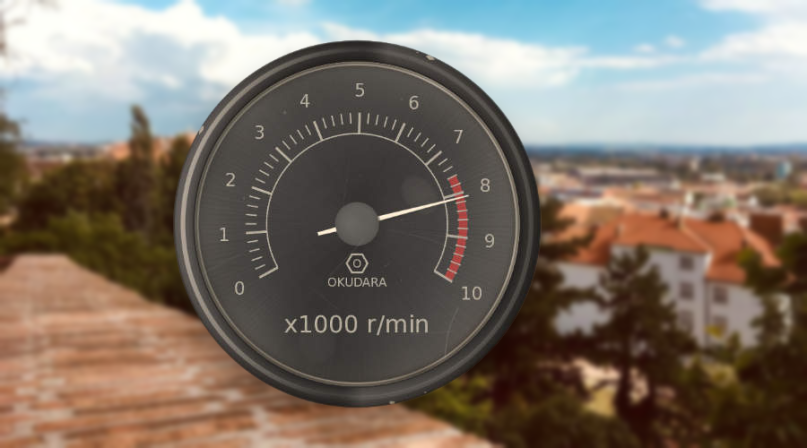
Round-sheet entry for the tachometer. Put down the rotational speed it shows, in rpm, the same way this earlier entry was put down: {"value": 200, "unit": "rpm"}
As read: {"value": 8100, "unit": "rpm"}
